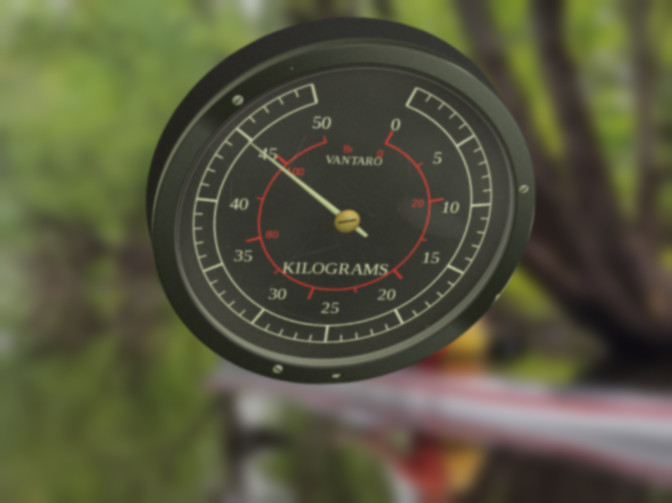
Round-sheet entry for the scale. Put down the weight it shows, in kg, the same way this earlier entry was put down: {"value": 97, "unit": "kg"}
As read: {"value": 45, "unit": "kg"}
